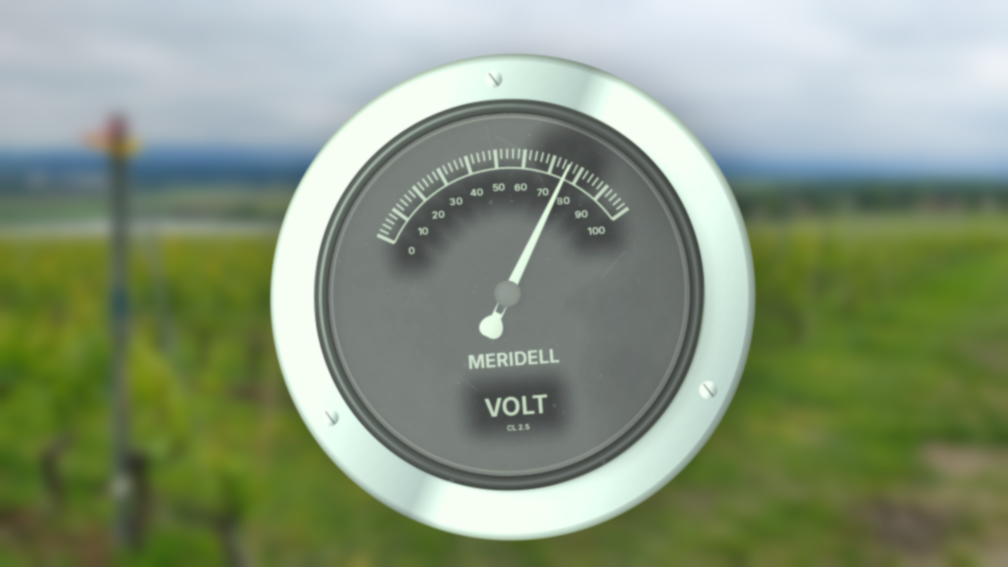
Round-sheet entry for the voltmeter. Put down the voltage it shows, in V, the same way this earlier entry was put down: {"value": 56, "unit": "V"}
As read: {"value": 76, "unit": "V"}
